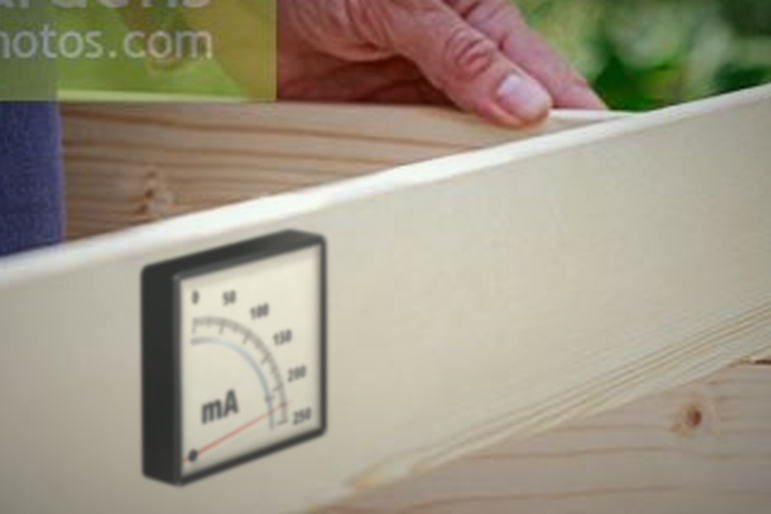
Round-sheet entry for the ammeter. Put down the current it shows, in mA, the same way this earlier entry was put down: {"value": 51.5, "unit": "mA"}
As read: {"value": 225, "unit": "mA"}
